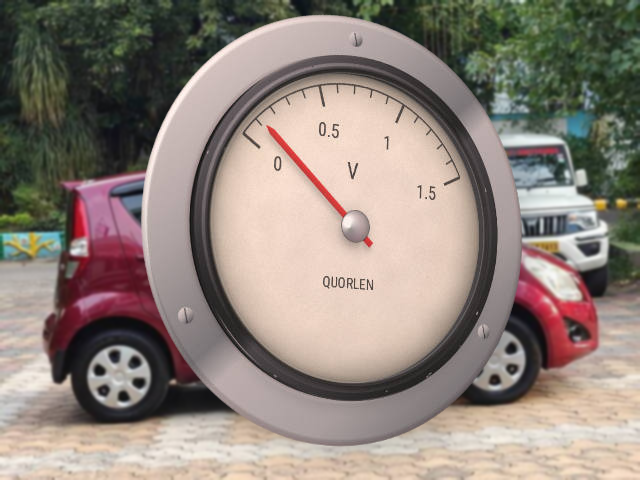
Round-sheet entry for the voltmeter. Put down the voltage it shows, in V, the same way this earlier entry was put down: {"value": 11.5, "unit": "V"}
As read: {"value": 0.1, "unit": "V"}
